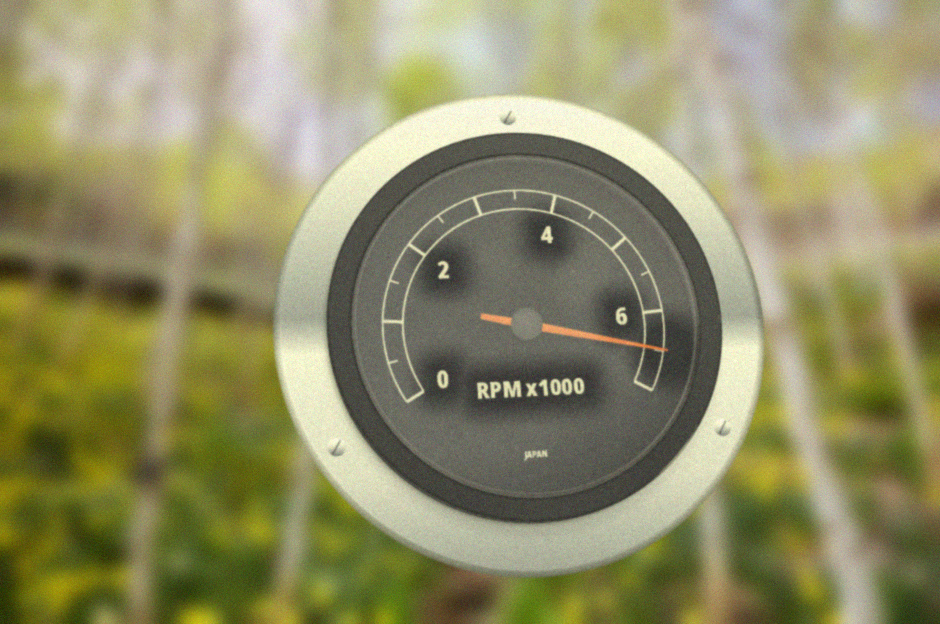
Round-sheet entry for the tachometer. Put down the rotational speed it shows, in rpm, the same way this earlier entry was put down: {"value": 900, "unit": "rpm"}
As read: {"value": 6500, "unit": "rpm"}
